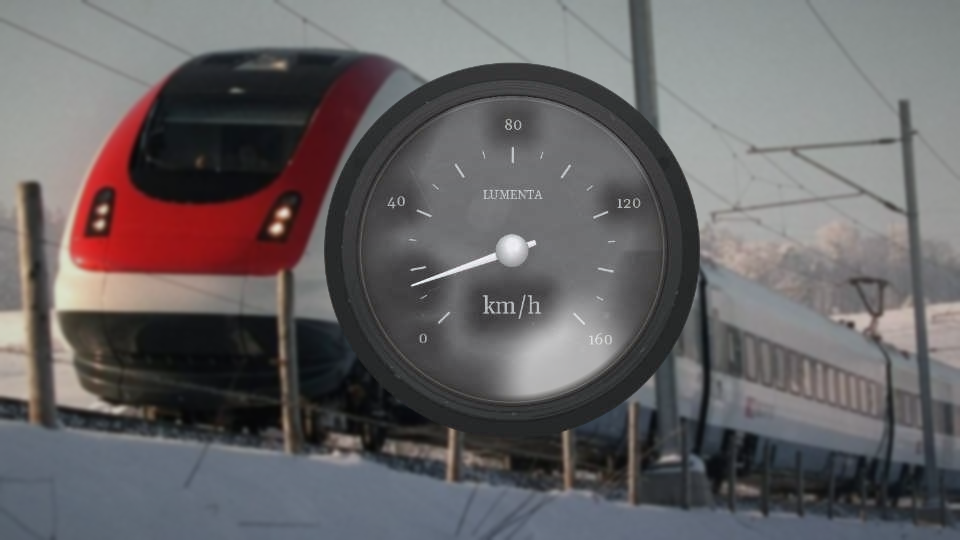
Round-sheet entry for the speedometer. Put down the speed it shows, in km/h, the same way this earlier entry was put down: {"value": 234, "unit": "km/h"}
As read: {"value": 15, "unit": "km/h"}
